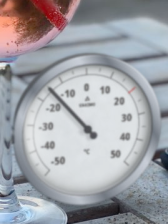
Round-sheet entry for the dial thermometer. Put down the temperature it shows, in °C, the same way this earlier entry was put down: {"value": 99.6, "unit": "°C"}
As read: {"value": -15, "unit": "°C"}
